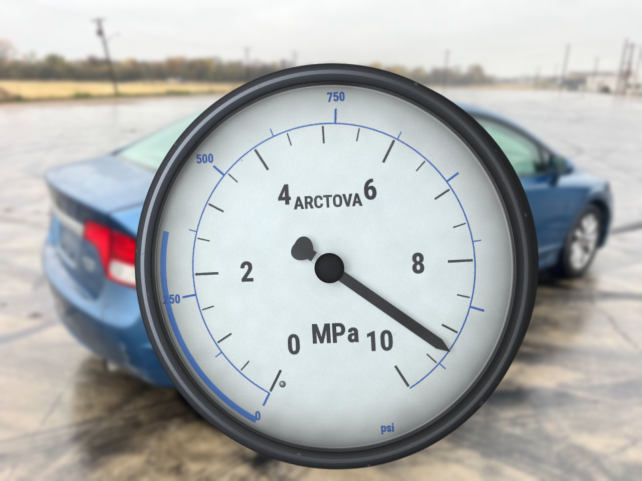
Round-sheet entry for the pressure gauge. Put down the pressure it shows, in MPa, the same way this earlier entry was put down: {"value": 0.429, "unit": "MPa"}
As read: {"value": 9.25, "unit": "MPa"}
